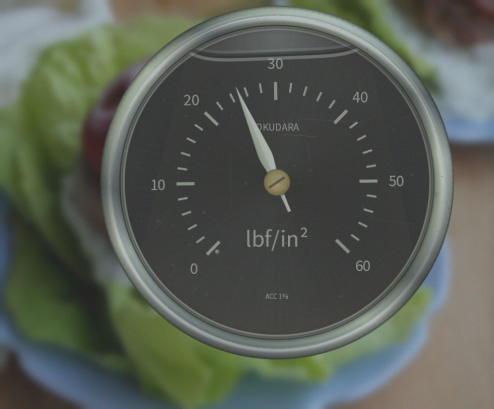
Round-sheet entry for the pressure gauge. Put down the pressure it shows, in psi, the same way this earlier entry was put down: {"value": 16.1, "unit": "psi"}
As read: {"value": 25, "unit": "psi"}
